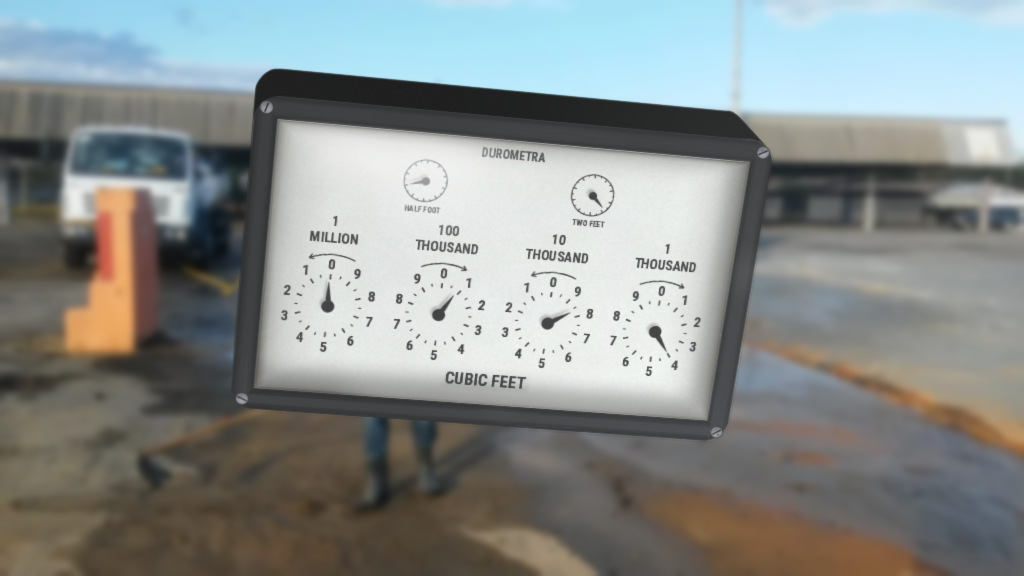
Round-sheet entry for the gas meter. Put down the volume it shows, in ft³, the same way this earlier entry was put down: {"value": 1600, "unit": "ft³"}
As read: {"value": 8400, "unit": "ft³"}
